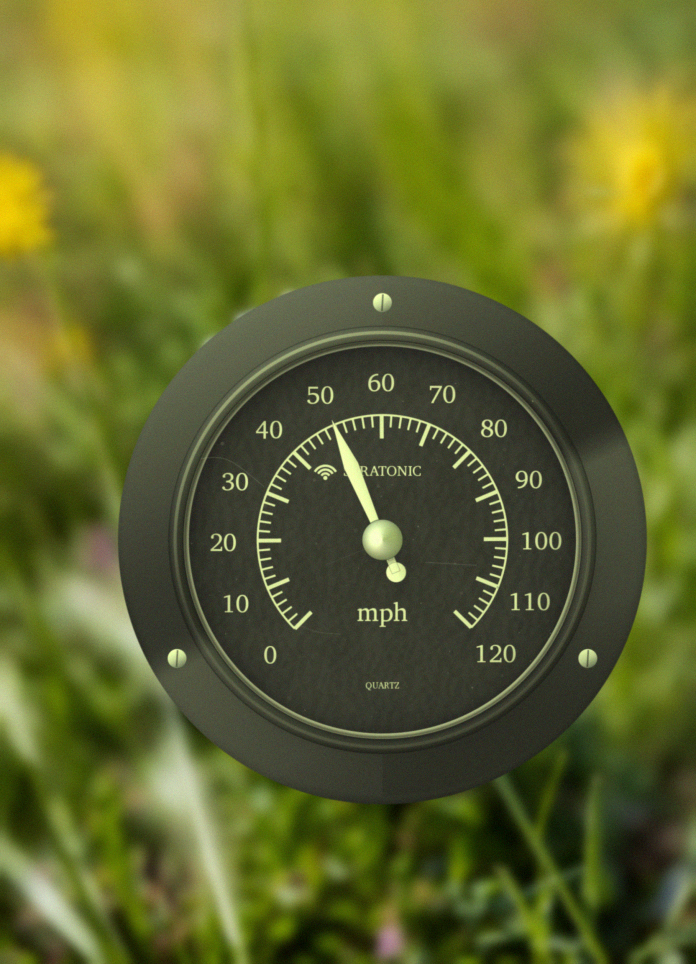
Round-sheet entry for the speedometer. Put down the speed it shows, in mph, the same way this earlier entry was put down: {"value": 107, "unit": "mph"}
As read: {"value": 50, "unit": "mph"}
